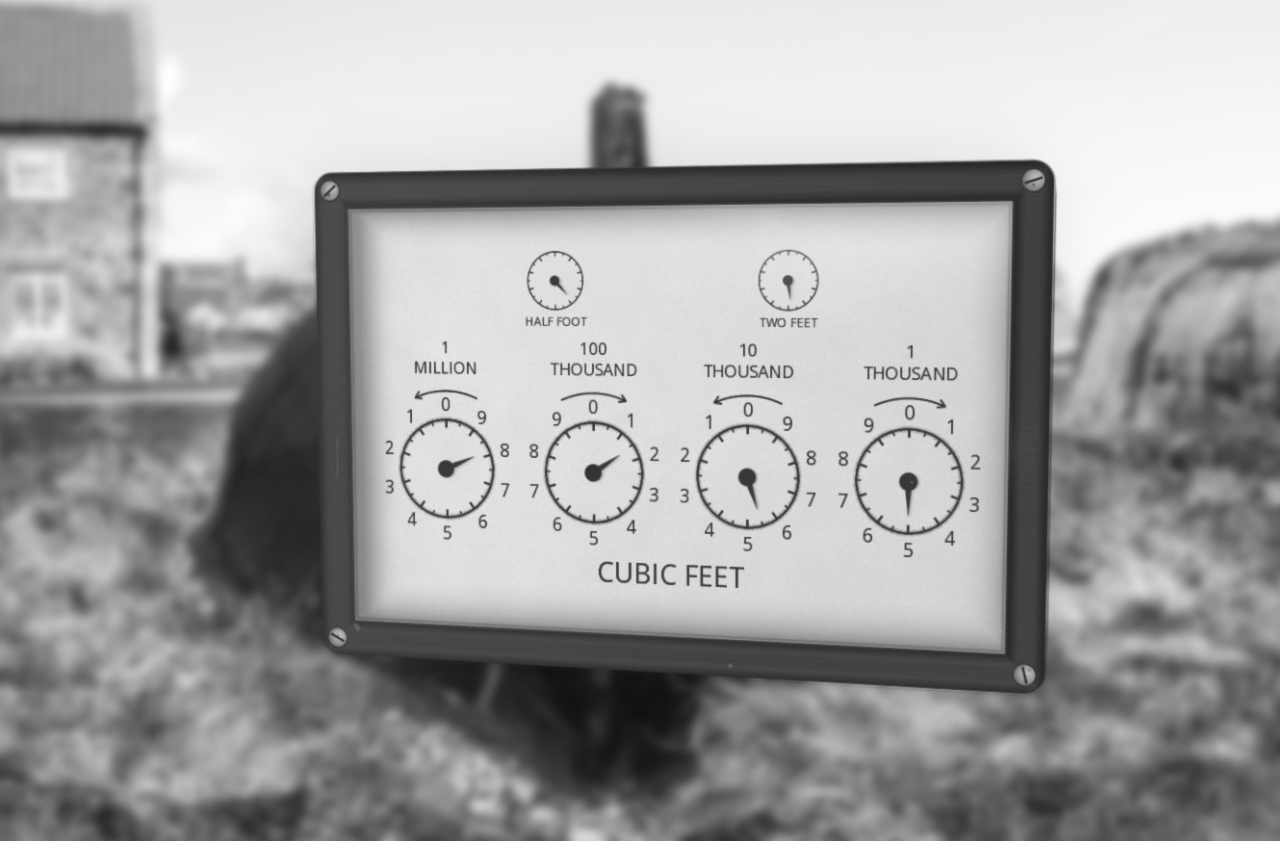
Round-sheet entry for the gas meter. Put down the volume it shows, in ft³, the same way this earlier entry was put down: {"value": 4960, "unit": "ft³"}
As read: {"value": 815500, "unit": "ft³"}
